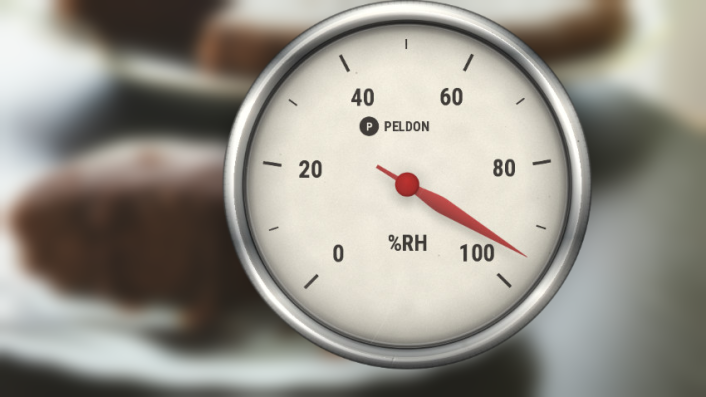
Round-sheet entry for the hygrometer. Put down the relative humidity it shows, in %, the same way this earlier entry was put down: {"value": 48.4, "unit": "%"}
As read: {"value": 95, "unit": "%"}
